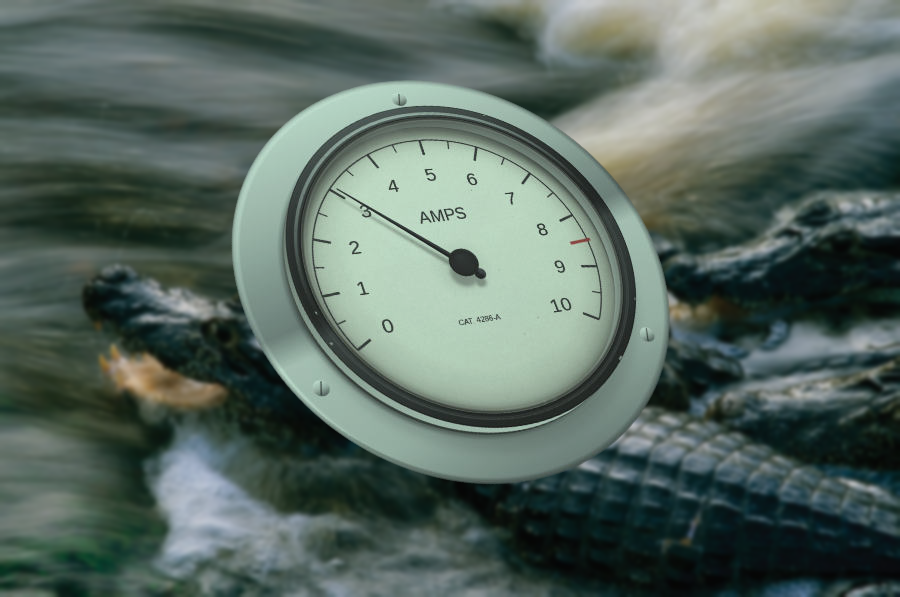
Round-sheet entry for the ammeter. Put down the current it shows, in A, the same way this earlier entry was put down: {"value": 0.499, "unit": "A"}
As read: {"value": 3, "unit": "A"}
